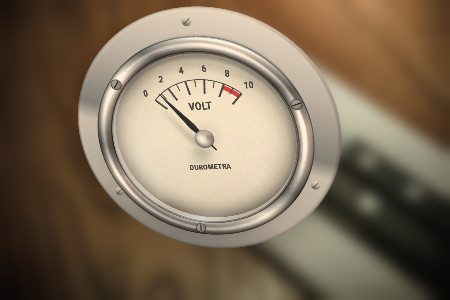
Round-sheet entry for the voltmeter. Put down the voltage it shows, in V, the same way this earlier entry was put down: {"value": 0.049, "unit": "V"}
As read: {"value": 1, "unit": "V"}
